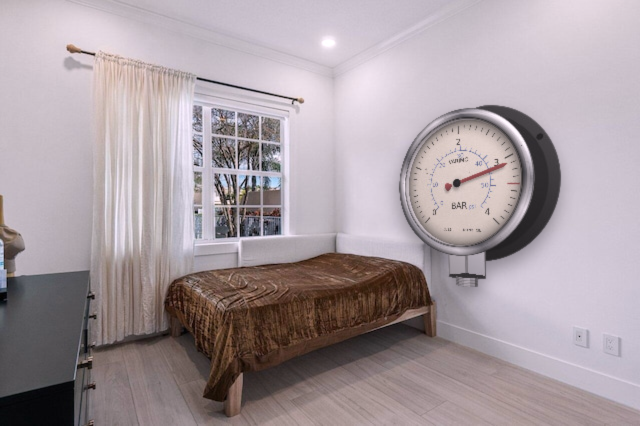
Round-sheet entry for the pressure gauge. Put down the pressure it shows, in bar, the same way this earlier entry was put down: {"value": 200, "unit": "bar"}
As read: {"value": 3.1, "unit": "bar"}
